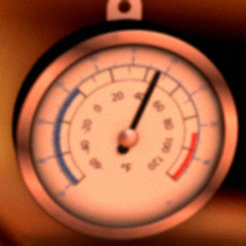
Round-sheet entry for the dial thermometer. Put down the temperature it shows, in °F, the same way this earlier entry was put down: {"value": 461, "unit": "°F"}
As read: {"value": 45, "unit": "°F"}
